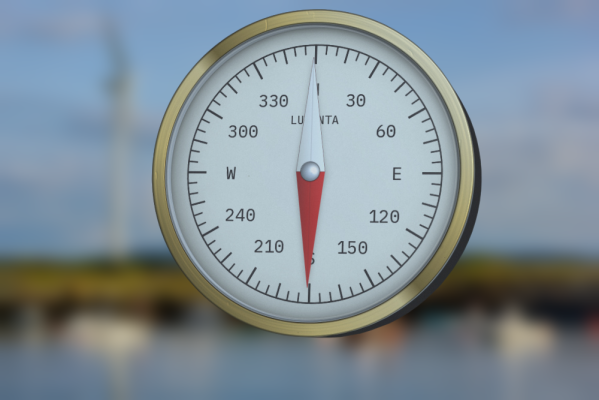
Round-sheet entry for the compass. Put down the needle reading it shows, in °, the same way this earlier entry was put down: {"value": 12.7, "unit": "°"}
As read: {"value": 180, "unit": "°"}
